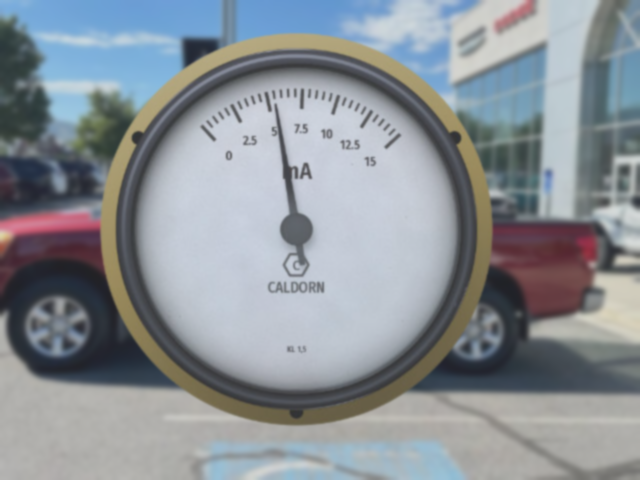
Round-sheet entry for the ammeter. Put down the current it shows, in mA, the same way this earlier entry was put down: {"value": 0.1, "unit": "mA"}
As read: {"value": 5.5, "unit": "mA"}
